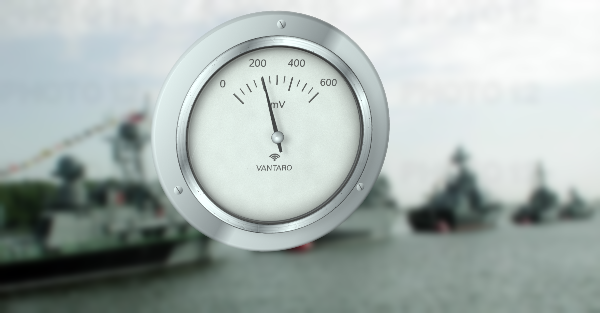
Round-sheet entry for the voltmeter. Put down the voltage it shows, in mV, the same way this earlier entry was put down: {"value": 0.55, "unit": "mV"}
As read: {"value": 200, "unit": "mV"}
